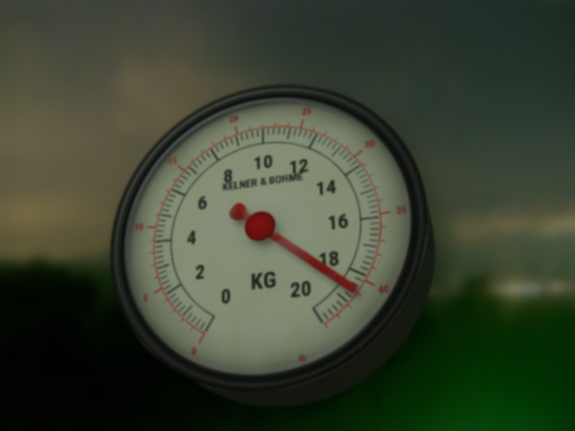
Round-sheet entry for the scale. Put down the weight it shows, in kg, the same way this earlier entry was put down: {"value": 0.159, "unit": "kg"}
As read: {"value": 18.6, "unit": "kg"}
